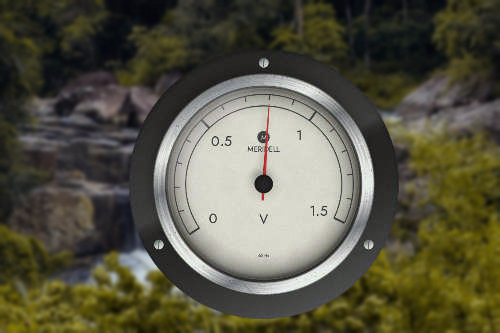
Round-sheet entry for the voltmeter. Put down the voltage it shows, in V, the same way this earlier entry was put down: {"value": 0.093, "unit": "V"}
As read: {"value": 0.8, "unit": "V"}
